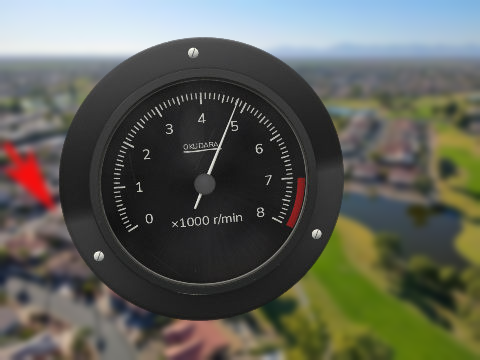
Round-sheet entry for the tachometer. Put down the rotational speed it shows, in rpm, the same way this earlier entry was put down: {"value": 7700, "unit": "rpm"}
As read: {"value": 4800, "unit": "rpm"}
